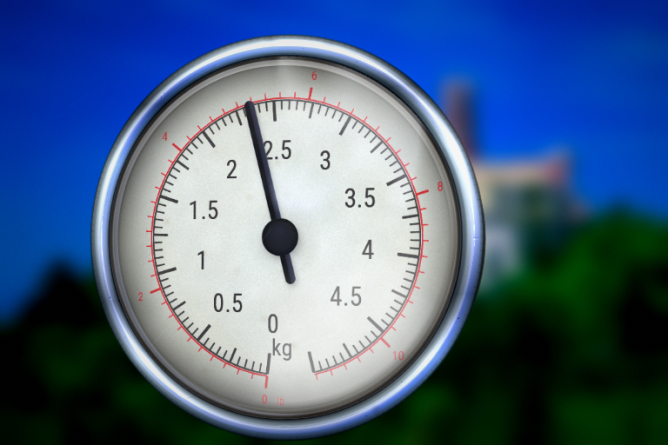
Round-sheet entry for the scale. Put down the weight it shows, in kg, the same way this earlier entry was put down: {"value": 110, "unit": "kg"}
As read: {"value": 2.35, "unit": "kg"}
